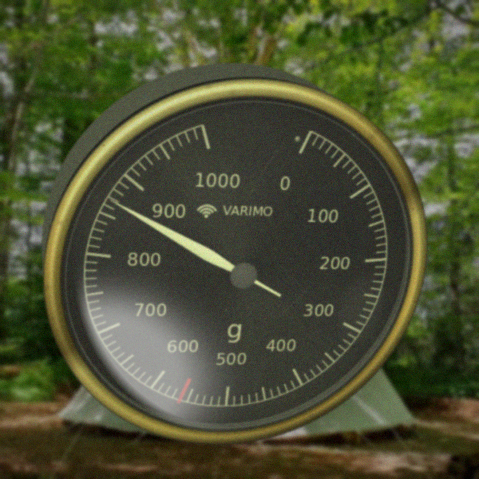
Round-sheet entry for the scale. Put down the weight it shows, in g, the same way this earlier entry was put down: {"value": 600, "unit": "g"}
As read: {"value": 870, "unit": "g"}
